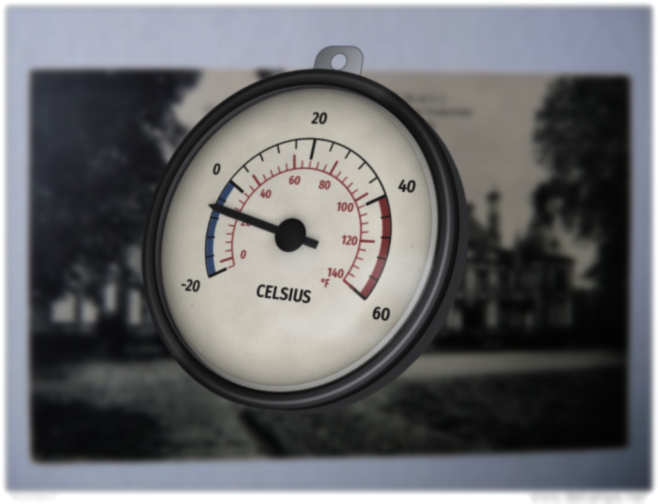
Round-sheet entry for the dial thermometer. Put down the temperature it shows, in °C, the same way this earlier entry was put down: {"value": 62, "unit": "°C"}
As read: {"value": -6, "unit": "°C"}
